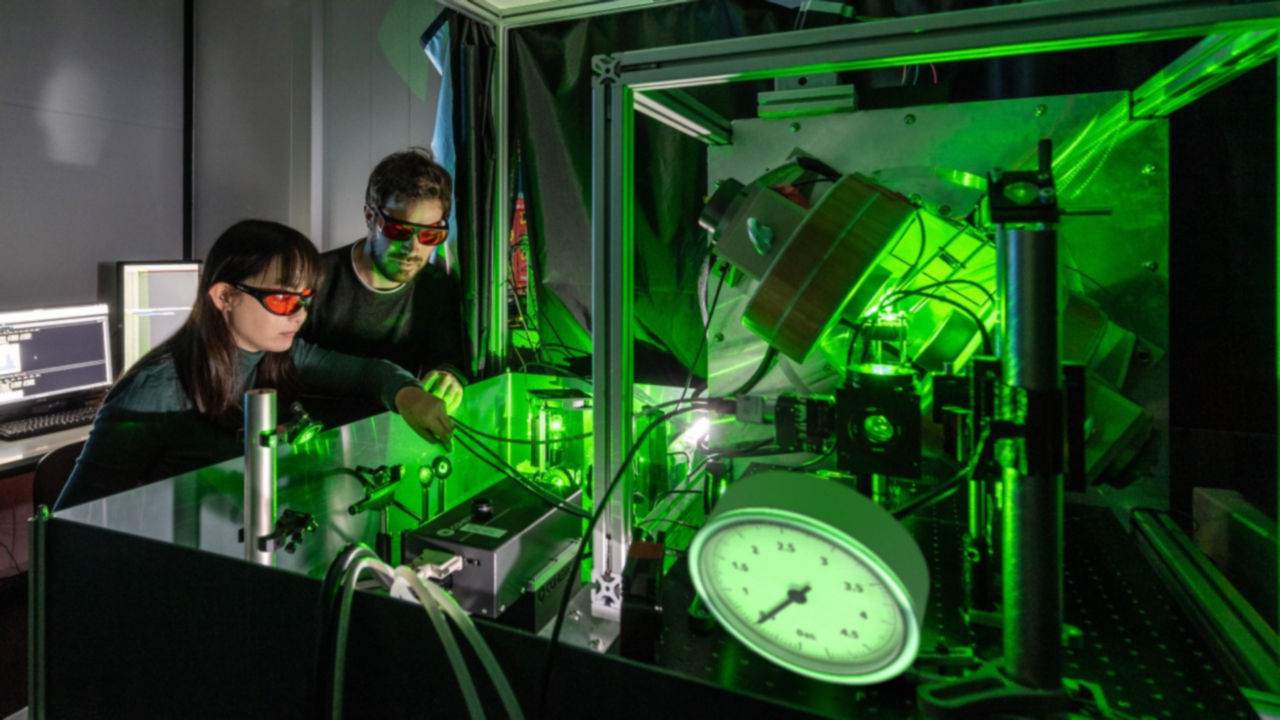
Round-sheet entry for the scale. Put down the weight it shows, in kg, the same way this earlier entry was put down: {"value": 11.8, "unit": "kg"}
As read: {"value": 0.5, "unit": "kg"}
